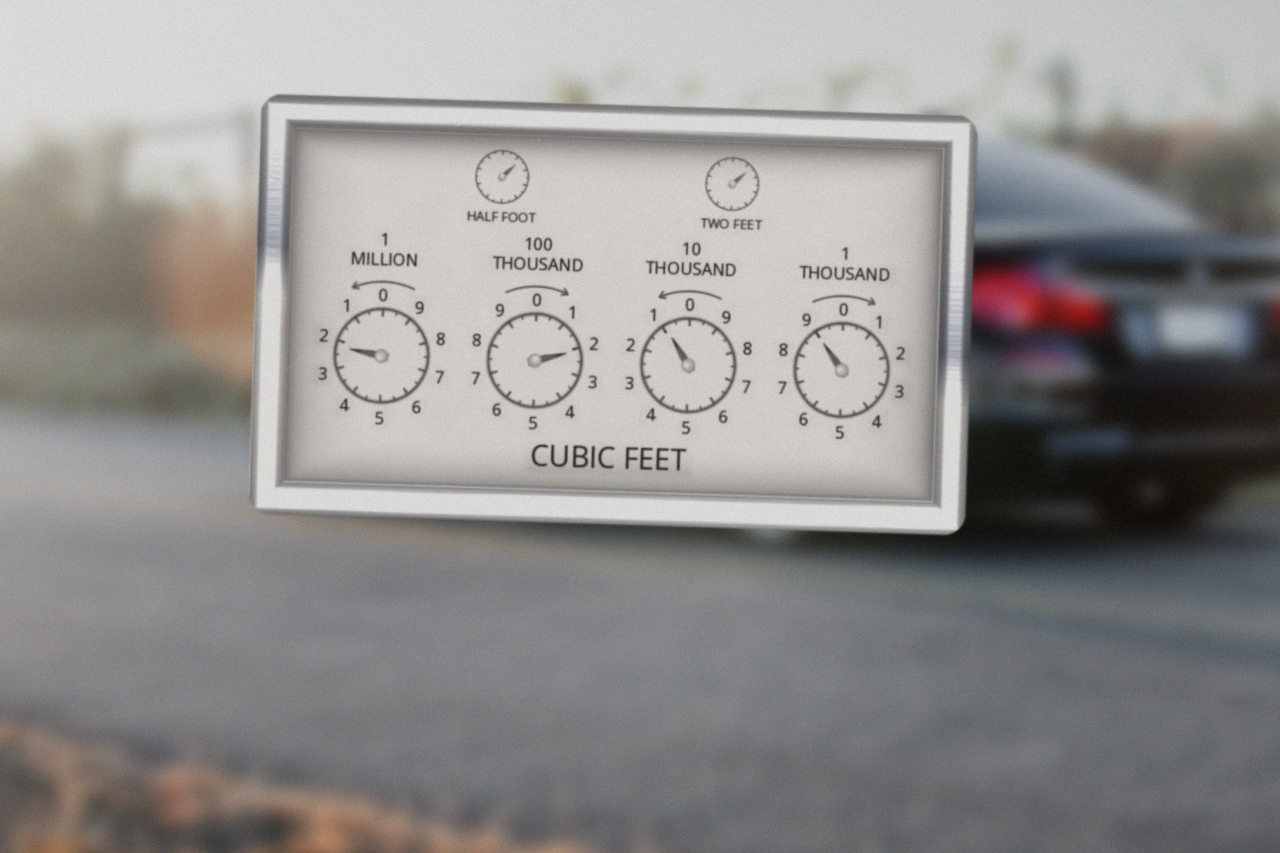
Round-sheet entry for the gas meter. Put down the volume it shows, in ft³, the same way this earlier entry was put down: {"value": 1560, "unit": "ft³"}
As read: {"value": 220900, "unit": "ft³"}
